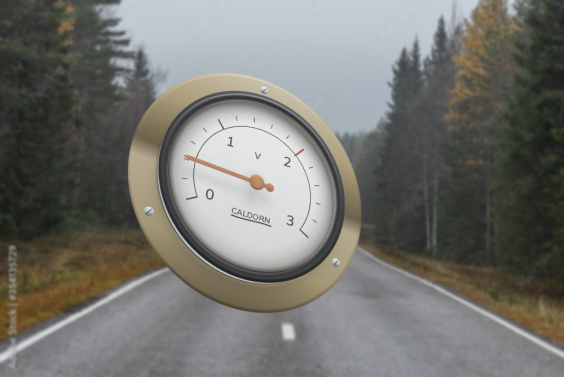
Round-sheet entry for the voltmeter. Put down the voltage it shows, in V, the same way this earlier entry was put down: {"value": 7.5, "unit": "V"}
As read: {"value": 0.4, "unit": "V"}
